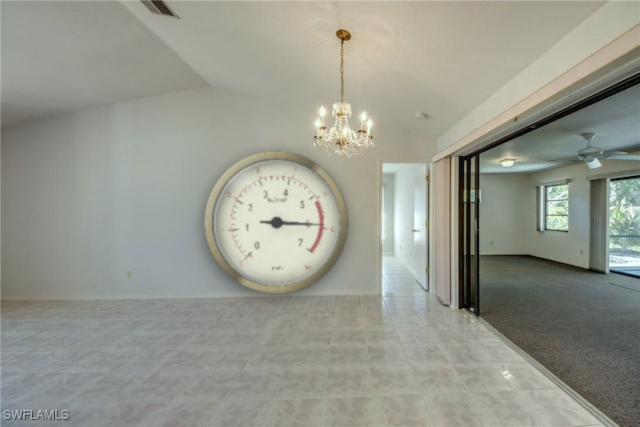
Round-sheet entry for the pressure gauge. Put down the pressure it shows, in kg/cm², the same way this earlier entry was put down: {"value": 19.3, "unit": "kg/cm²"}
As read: {"value": 6, "unit": "kg/cm²"}
